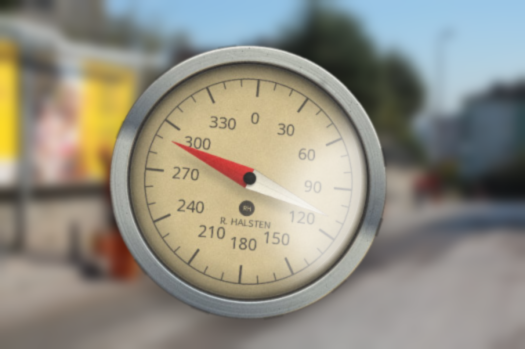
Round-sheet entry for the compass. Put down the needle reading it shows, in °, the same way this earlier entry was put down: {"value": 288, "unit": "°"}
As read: {"value": 290, "unit": "°"}
